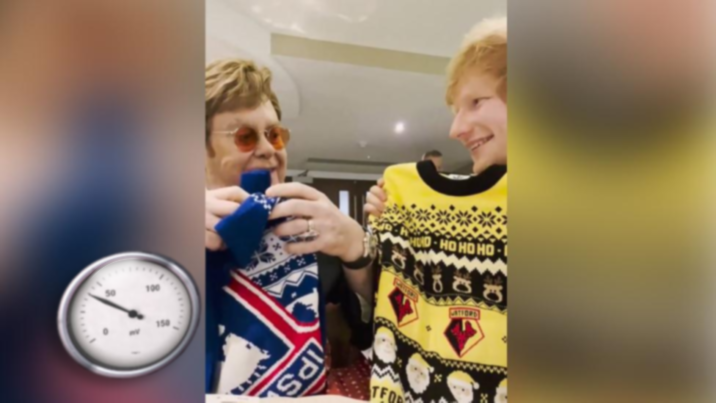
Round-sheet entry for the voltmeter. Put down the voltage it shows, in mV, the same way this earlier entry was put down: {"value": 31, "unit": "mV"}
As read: {"value": 40, "unit": "mV"}
